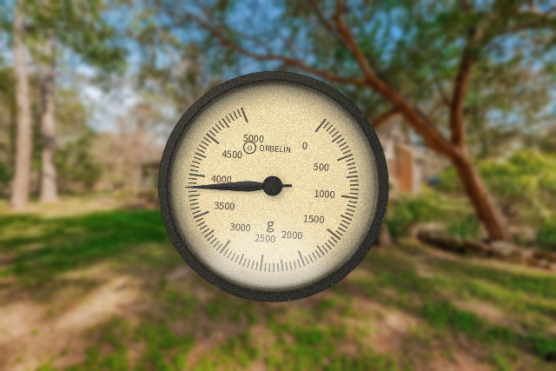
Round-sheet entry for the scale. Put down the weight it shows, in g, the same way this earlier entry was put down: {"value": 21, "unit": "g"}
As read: {"value": 3850, "unit": "g"}
